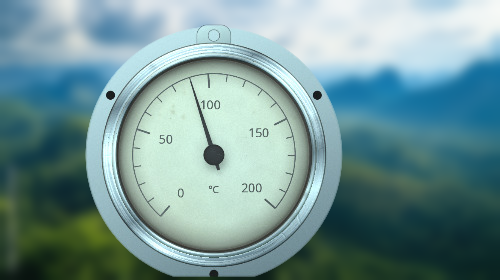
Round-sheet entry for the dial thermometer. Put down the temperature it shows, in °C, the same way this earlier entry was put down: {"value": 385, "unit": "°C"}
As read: {"value": 90, "unit": "°C"}
